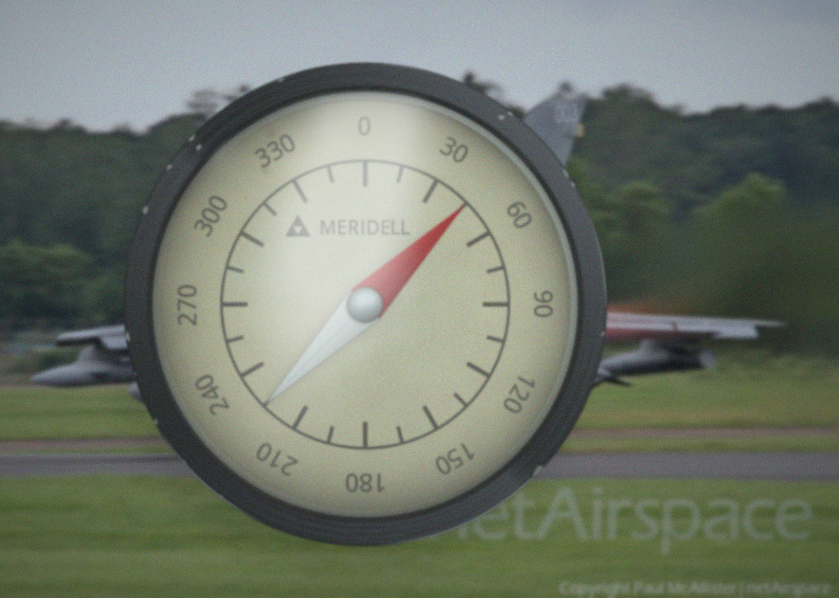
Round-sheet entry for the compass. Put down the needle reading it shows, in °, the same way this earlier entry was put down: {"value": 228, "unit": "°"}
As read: {"value": 45, "unit": "°"}
